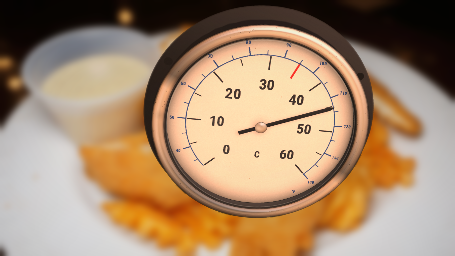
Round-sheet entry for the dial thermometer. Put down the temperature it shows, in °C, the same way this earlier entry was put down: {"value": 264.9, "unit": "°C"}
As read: {"value": 45, "unit": "°C"}
